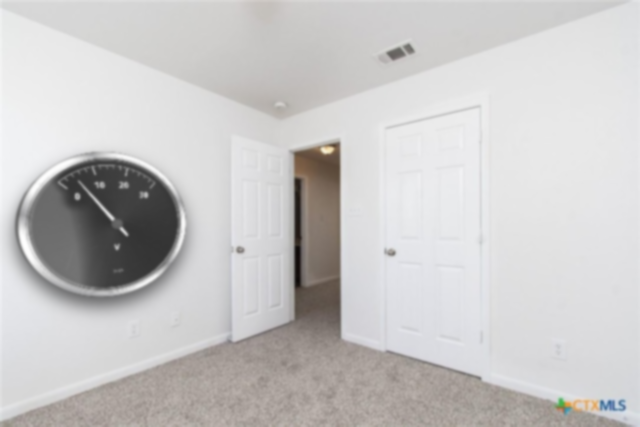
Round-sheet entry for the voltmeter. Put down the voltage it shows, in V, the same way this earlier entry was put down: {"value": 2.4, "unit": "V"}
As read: {"value": 4, "unit": "V"}
